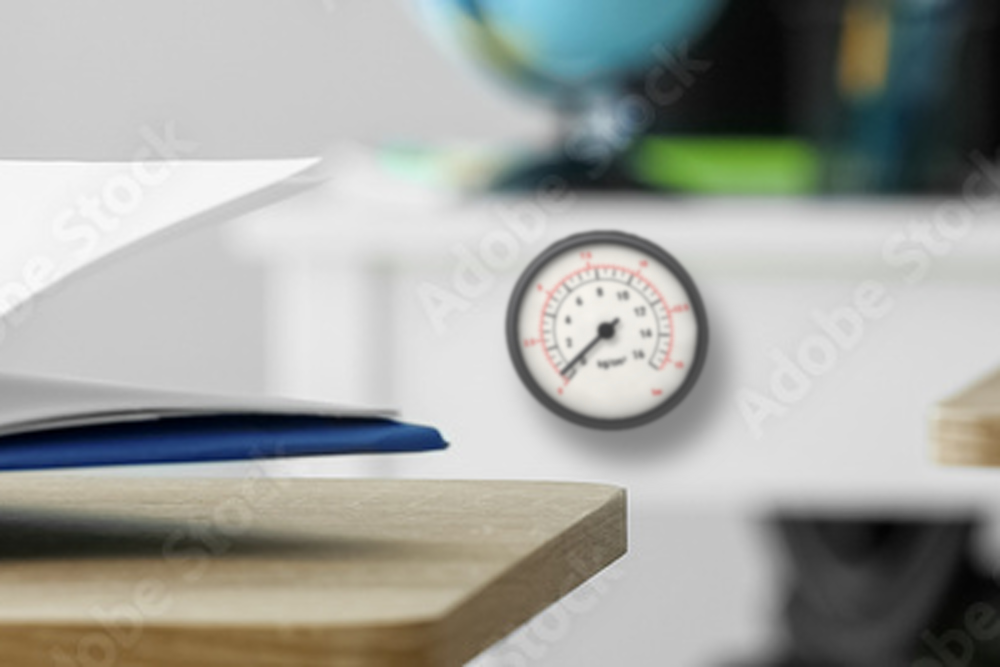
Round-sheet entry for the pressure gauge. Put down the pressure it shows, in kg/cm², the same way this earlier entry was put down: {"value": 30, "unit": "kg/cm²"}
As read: {"value": 0.5, "unit": "kg/cm²"}
